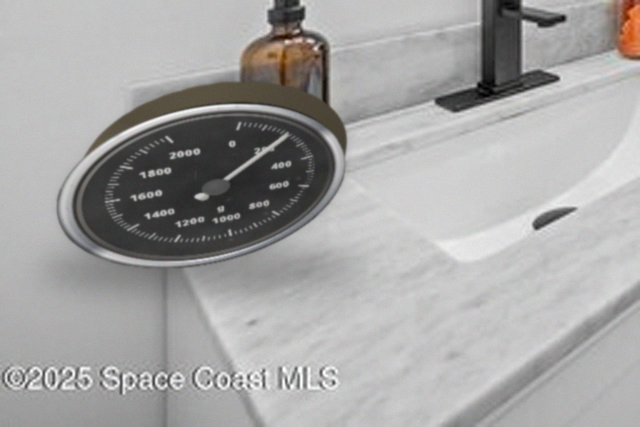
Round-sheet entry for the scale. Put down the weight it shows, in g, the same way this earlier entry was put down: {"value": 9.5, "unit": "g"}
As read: {"value": 200, "unit": "g"}
